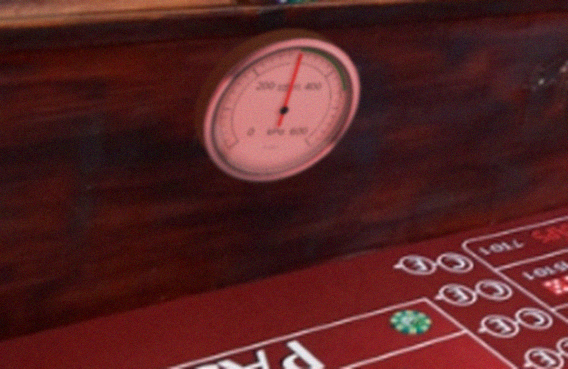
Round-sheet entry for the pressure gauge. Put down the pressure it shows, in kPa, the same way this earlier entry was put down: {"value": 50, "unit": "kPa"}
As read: {"value": 300, "unit": "kPa"}
